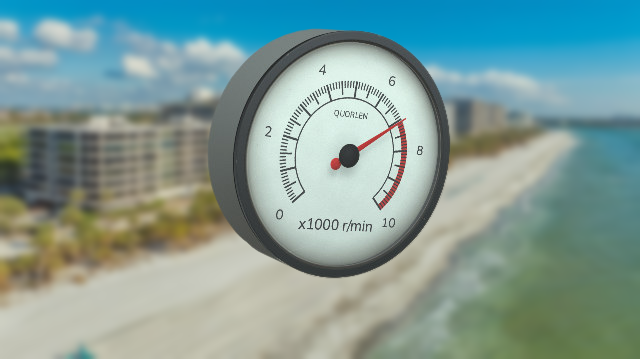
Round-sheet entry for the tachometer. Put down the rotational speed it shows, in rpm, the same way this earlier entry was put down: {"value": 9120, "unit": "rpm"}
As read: {"value": 7000, "unit": "rpm"}
